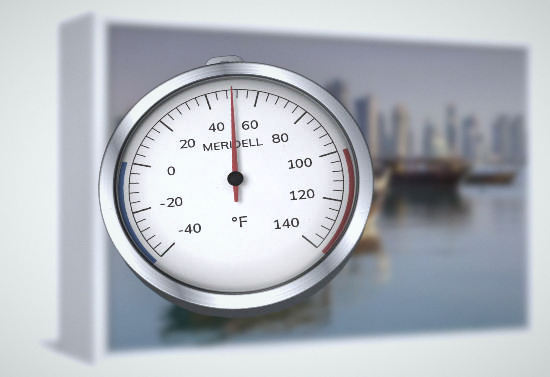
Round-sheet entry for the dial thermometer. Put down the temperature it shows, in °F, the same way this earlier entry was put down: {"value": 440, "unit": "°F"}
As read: {"value": 50, "unit": "°F"}
